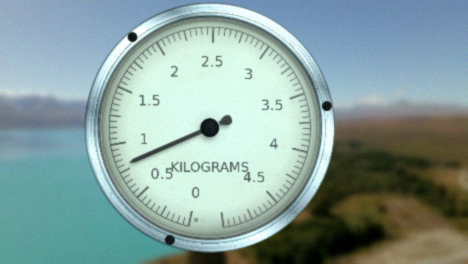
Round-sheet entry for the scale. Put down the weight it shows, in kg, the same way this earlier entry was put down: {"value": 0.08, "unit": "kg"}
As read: {"value": 0.8, "unit": "kg"}
